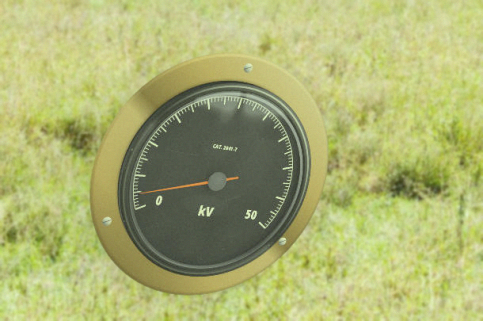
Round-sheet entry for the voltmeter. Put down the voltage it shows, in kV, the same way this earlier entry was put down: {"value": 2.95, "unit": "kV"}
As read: {"value": 2.5, "unit": "kV"}
